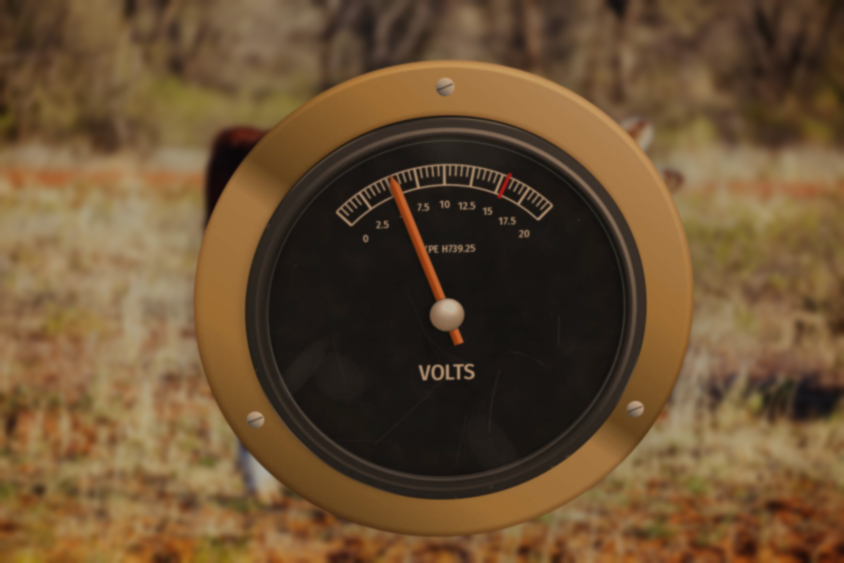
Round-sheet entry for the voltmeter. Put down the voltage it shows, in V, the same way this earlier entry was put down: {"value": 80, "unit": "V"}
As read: {"value": 5.5, "unit": "V"}
